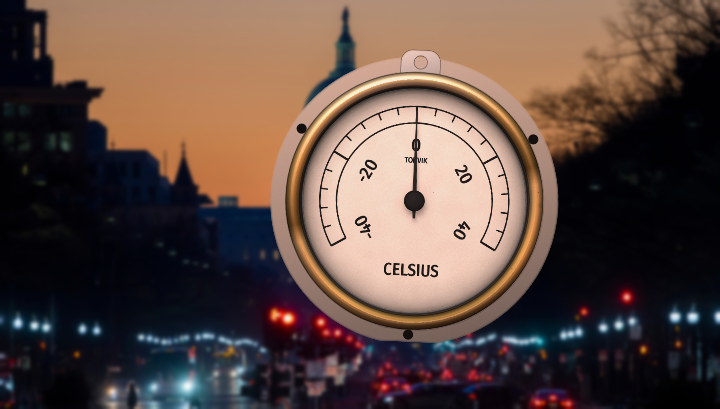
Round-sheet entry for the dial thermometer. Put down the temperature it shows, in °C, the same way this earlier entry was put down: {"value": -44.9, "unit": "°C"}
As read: {"value": 0, "unit": "°C"}
